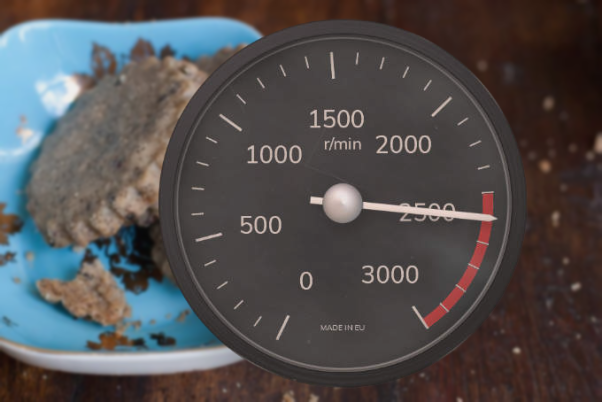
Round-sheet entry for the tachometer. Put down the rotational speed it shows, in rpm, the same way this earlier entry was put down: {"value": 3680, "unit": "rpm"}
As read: {"value": 2500, "unit": "rpm"}
